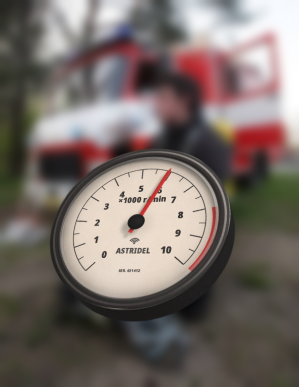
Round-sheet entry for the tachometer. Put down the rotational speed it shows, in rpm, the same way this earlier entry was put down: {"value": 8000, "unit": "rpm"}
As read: {"value": 6000, "unit": "rpm"}
